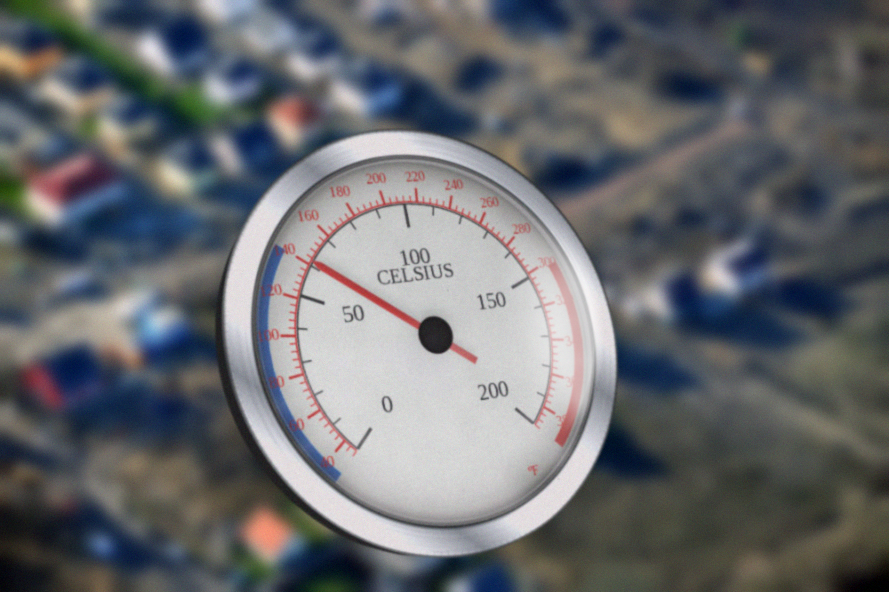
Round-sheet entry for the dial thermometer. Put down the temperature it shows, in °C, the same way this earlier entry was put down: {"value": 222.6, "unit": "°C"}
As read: {"value": 60, "unit": "°C"}
